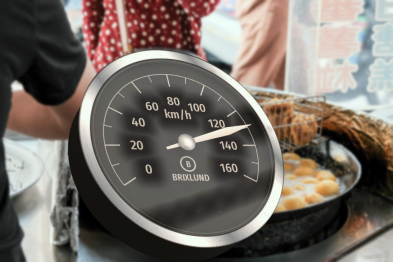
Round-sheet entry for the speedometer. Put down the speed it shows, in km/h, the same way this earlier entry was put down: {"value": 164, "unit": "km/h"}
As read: {"value": 130, "unit": "km/h"}
